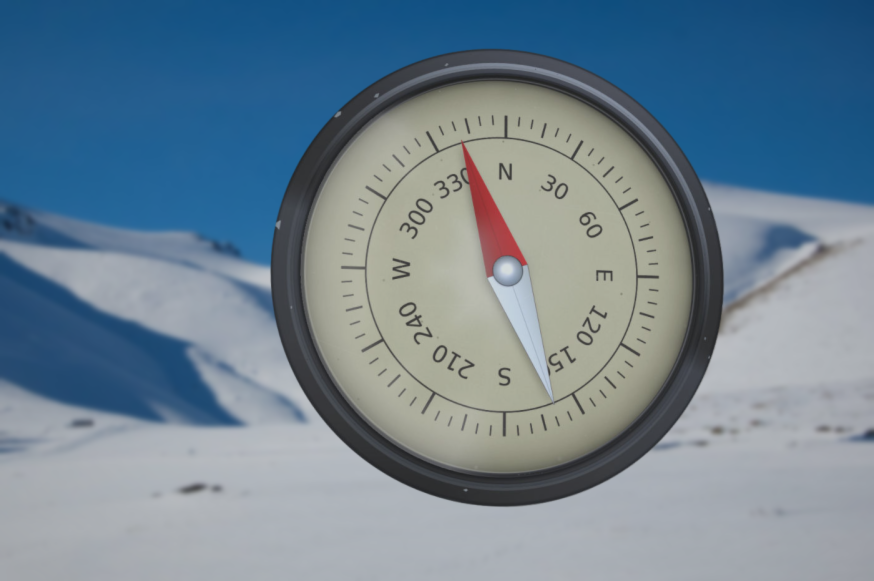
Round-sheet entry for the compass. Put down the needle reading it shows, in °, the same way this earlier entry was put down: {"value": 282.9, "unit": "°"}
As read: {"value": 340, "unit": "°"}
